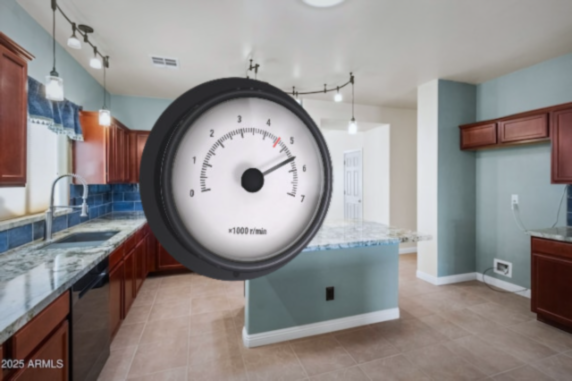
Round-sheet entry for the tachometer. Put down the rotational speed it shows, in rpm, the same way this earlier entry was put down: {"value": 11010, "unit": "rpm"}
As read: {"value": 5500, "unit": "rpm"}
